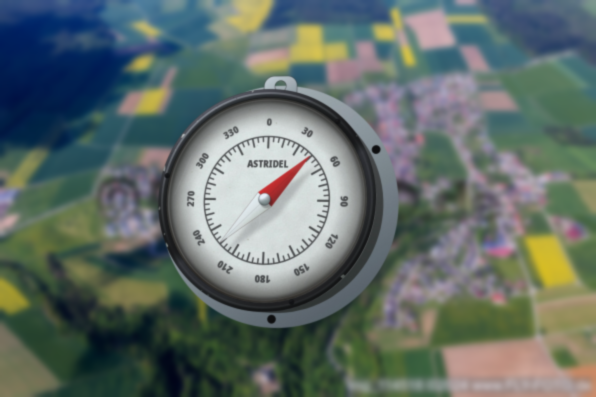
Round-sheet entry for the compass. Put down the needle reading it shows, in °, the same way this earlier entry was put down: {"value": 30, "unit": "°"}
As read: {"value": 45, "unit": "°"}
